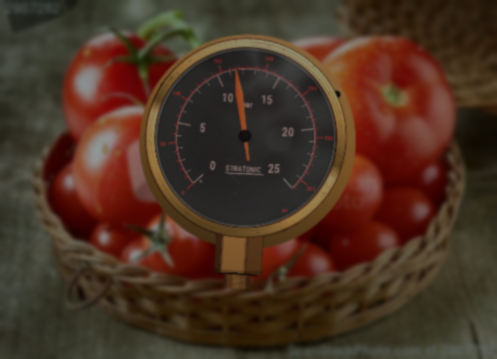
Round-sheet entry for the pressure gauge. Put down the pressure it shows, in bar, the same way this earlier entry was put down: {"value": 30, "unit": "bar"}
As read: {"value": 11.5, "unit": "bar"}
